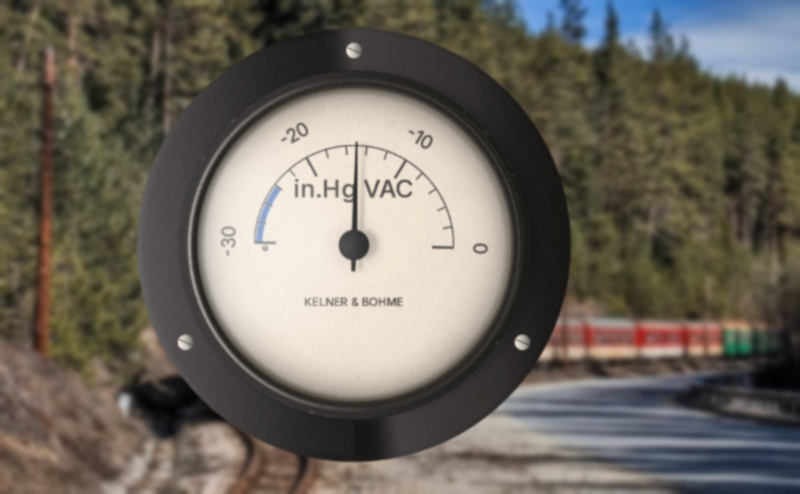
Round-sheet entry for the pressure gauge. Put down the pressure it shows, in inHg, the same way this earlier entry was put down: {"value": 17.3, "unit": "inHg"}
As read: {"value": -15, "unit": "inHg"}
